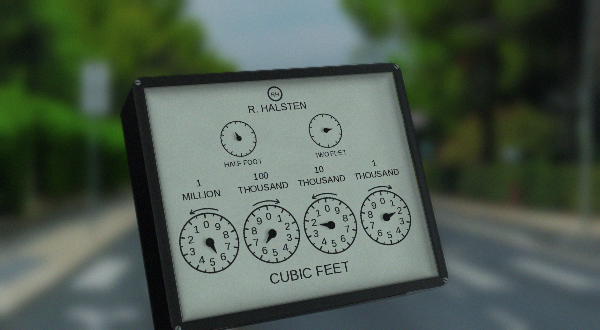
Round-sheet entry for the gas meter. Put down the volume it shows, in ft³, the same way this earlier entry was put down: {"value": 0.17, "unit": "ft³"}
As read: {"value": 562200, "unit": "ft³"}
